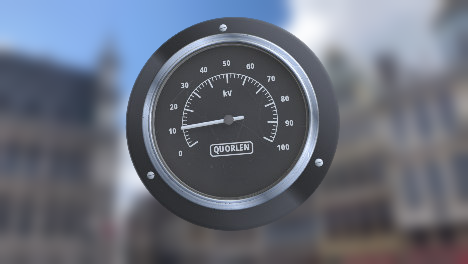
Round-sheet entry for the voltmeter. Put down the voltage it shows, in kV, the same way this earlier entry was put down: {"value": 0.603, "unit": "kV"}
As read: {"value": 10, "unit": "kV"}
